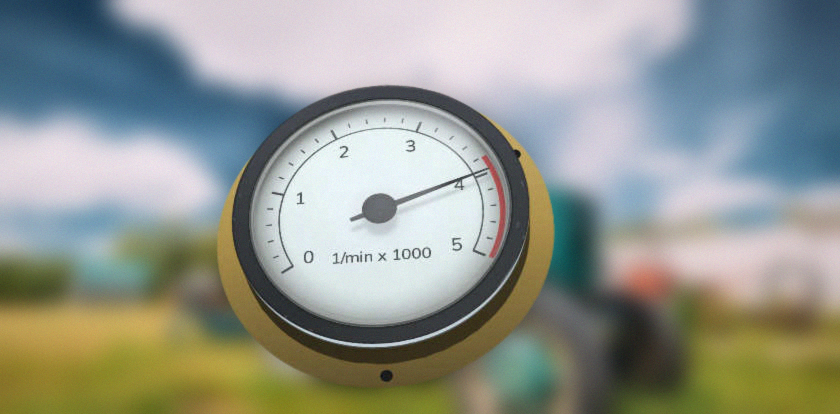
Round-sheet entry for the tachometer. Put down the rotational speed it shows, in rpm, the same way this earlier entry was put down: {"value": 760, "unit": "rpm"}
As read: {"value": 4000, "unit": "rpm"}
